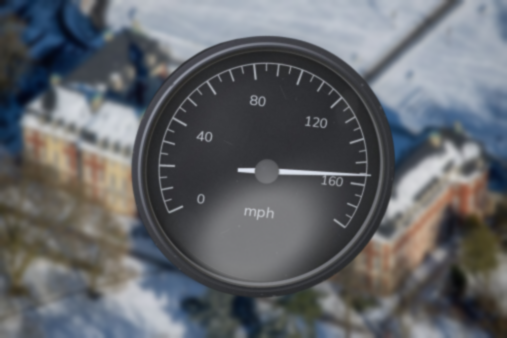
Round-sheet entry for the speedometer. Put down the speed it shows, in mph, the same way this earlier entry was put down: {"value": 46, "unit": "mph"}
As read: {"value": 155, "unit": "mph"}
